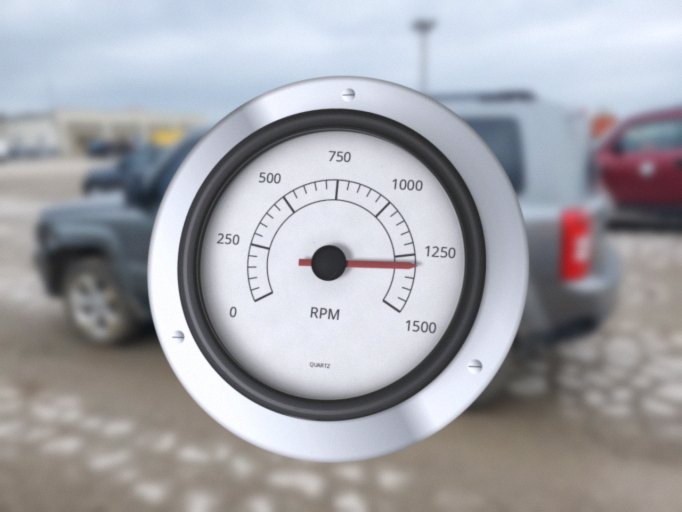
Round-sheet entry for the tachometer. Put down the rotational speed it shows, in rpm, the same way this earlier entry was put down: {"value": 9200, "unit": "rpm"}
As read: {"value": 1300, "unit": "rpm"}
